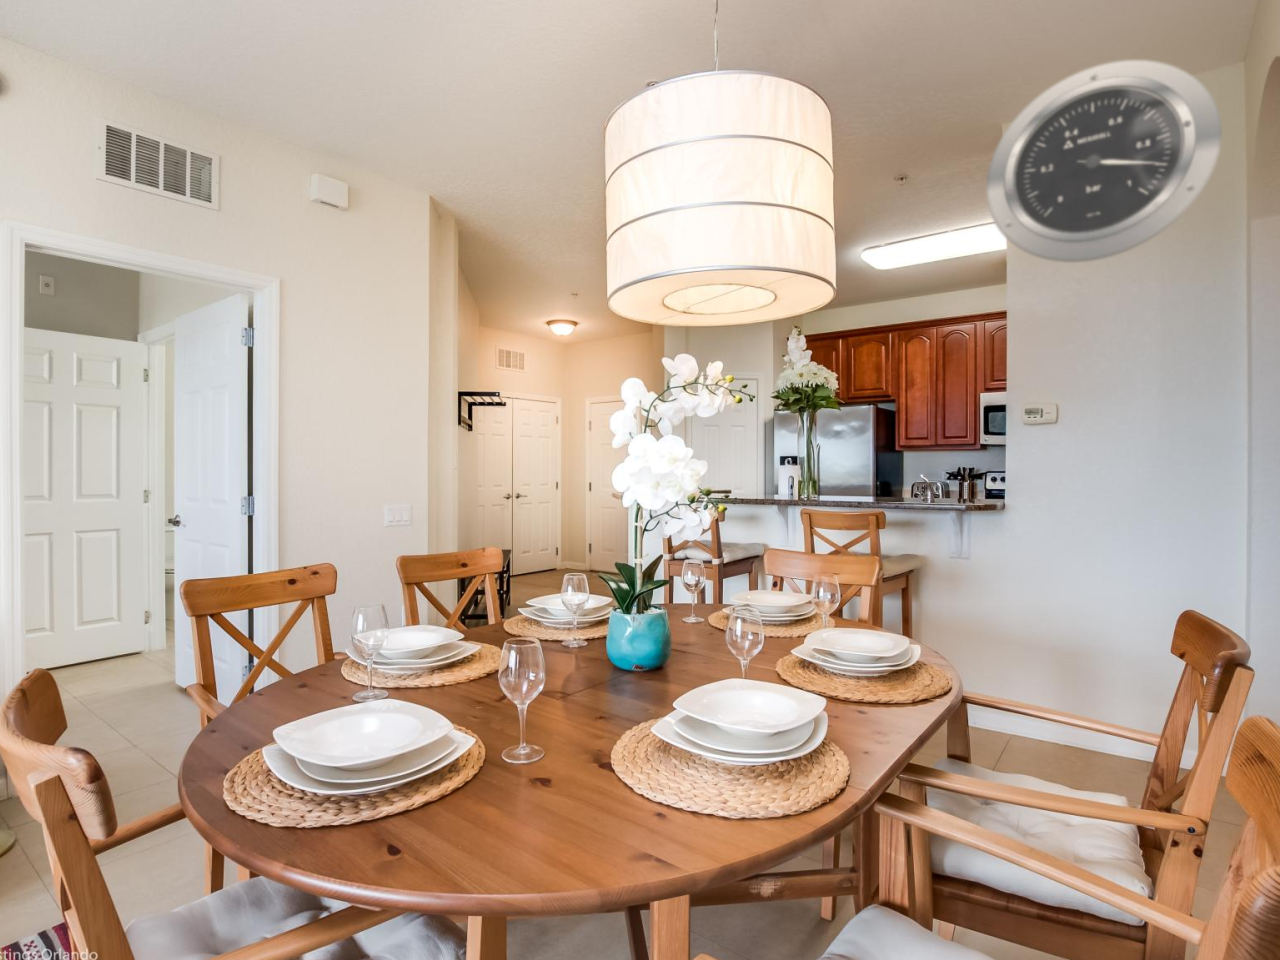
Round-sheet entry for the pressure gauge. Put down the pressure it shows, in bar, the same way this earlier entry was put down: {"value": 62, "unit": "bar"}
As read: {"value": 0.9, "unit": "bar"}
